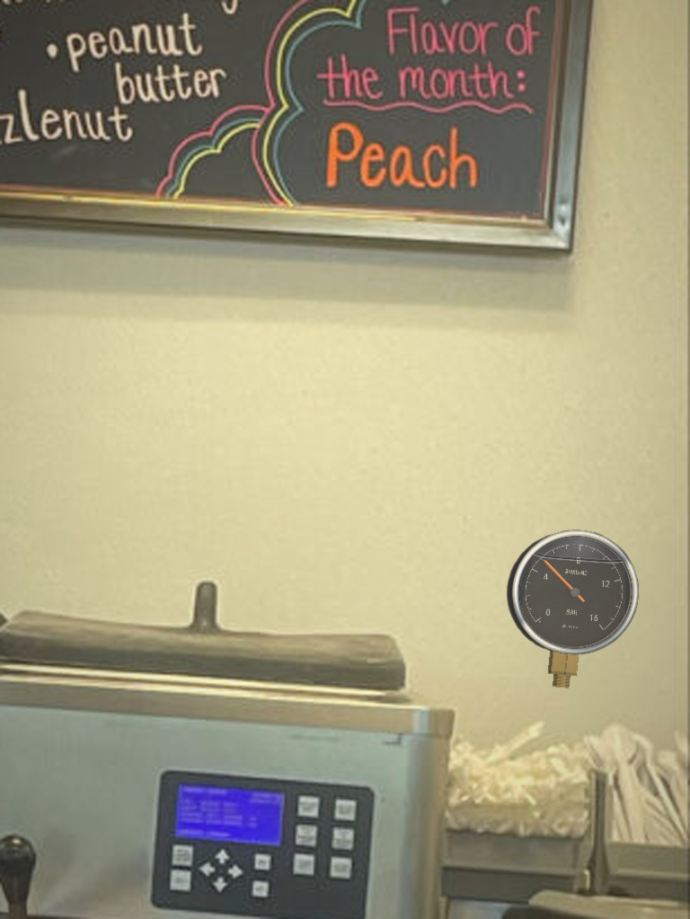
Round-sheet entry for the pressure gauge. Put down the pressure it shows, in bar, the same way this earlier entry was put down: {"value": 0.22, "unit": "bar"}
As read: {"value": 5, "unit": "bar"}
